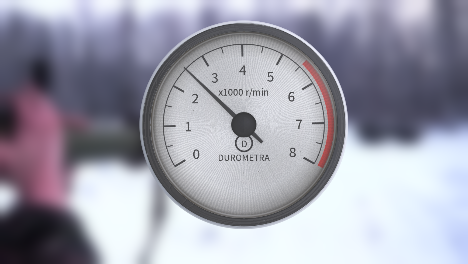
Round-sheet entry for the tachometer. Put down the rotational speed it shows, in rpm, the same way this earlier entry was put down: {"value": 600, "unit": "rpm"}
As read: {"value": 2500, "unit": "rpm"}
